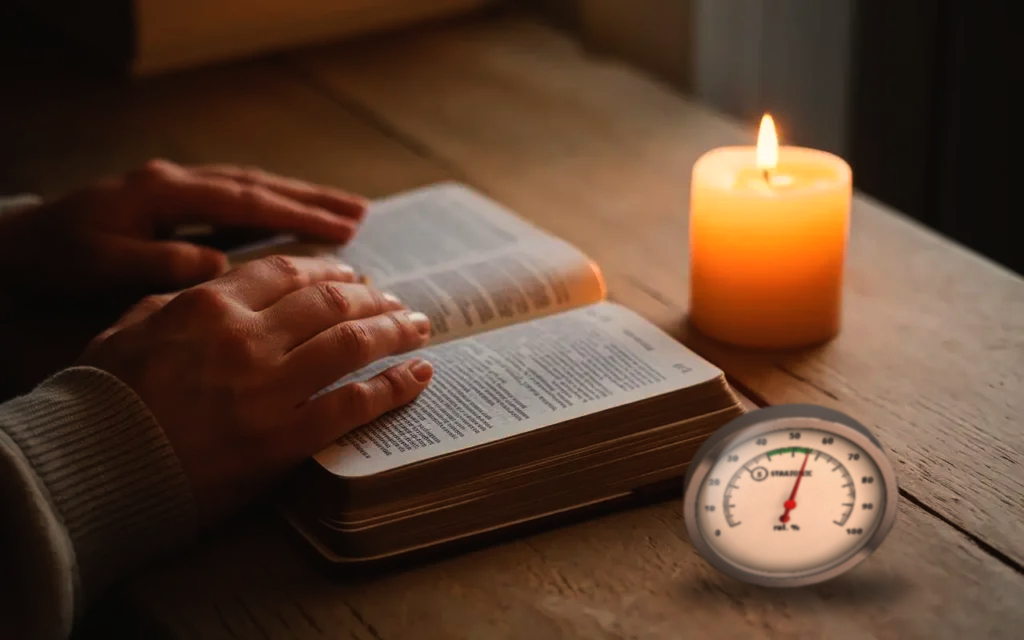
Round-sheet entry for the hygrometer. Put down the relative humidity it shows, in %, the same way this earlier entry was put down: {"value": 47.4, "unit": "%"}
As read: {"value": 55, "unit": "%"}
